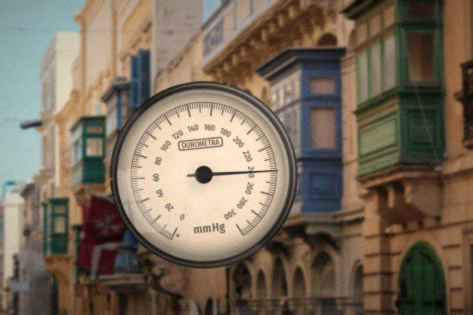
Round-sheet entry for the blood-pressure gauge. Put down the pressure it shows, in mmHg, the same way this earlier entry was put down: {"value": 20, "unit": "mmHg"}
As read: {"value": 240, "unit": "mmHg"}
